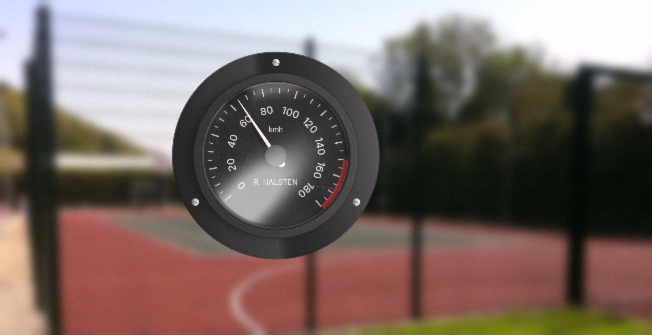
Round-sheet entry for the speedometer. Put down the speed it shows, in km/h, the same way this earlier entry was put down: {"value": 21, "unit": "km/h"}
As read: {"value": 65, "unit": "km/h"}
